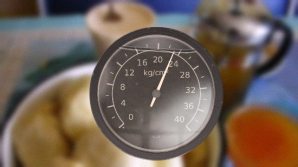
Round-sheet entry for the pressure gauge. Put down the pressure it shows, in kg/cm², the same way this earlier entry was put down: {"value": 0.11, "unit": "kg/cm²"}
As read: {"value": 23, "unit": "kg/cm²"}
